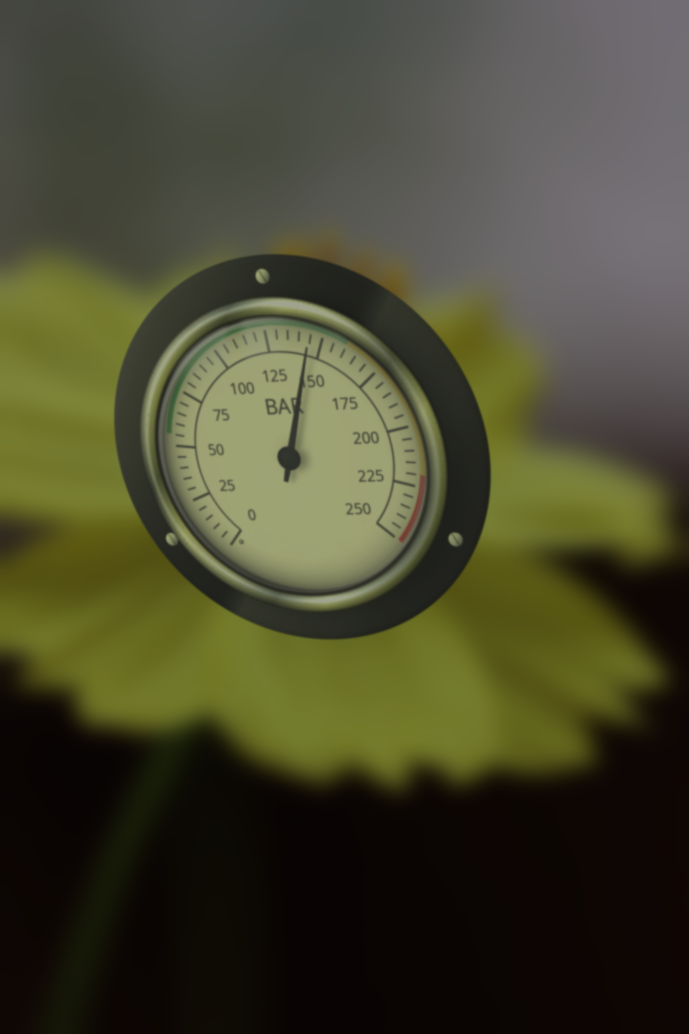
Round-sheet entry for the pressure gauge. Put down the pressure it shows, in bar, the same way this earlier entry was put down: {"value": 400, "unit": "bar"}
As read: {"value": 145, "unit": "bar"}
